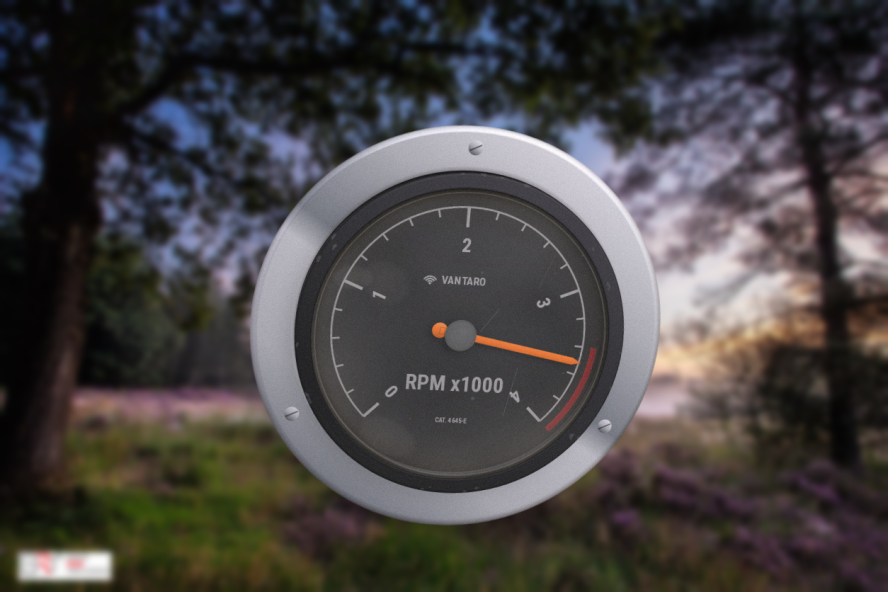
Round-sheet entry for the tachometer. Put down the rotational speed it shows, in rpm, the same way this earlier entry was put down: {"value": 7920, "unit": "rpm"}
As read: {"value": 3500, "unit": "rpm"}
